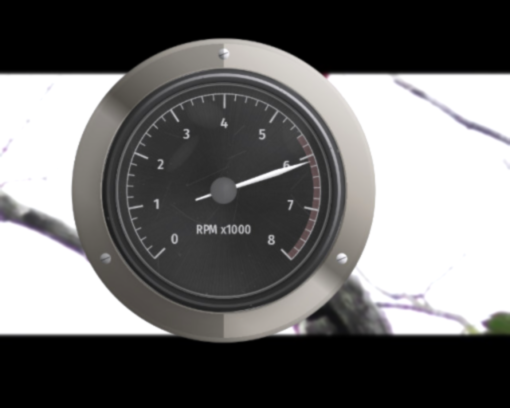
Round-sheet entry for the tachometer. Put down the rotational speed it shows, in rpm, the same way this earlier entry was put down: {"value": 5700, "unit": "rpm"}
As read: {"value": 6100, "unit": "rpm"}
